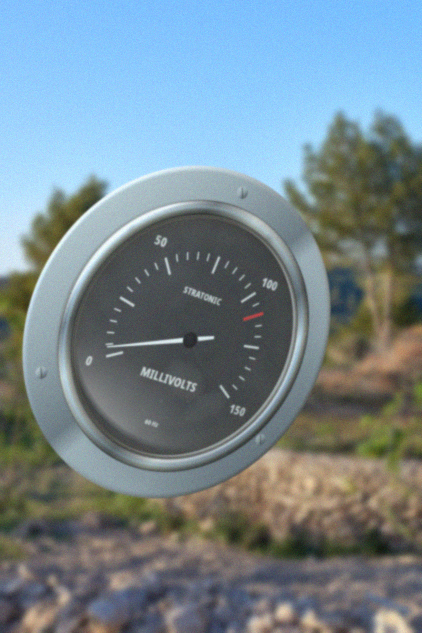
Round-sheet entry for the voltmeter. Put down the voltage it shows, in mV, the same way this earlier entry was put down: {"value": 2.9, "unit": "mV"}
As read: {"value": 5, "unit": "mV"}
